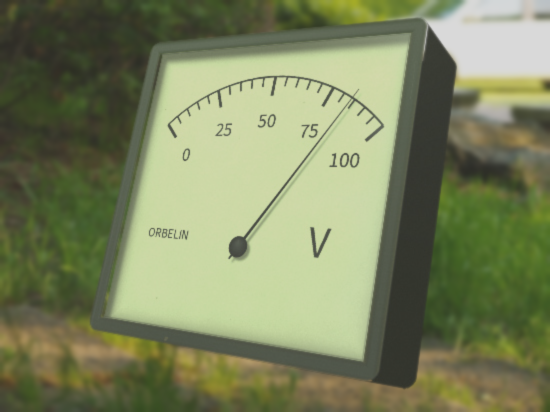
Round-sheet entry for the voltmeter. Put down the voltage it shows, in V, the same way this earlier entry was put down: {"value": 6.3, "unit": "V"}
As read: {"value": 85, "unit": "V"}
